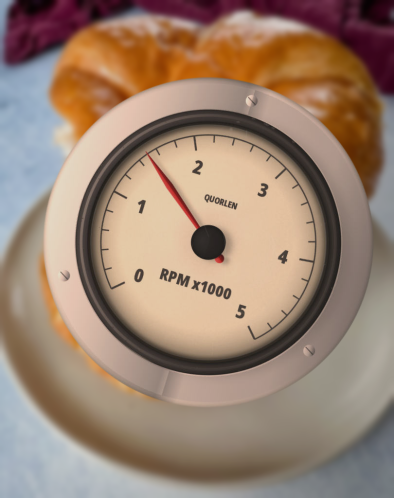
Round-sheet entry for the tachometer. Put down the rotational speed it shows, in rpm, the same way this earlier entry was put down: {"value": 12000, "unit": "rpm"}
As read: {"value": 1500, "unit": "rpm"}
